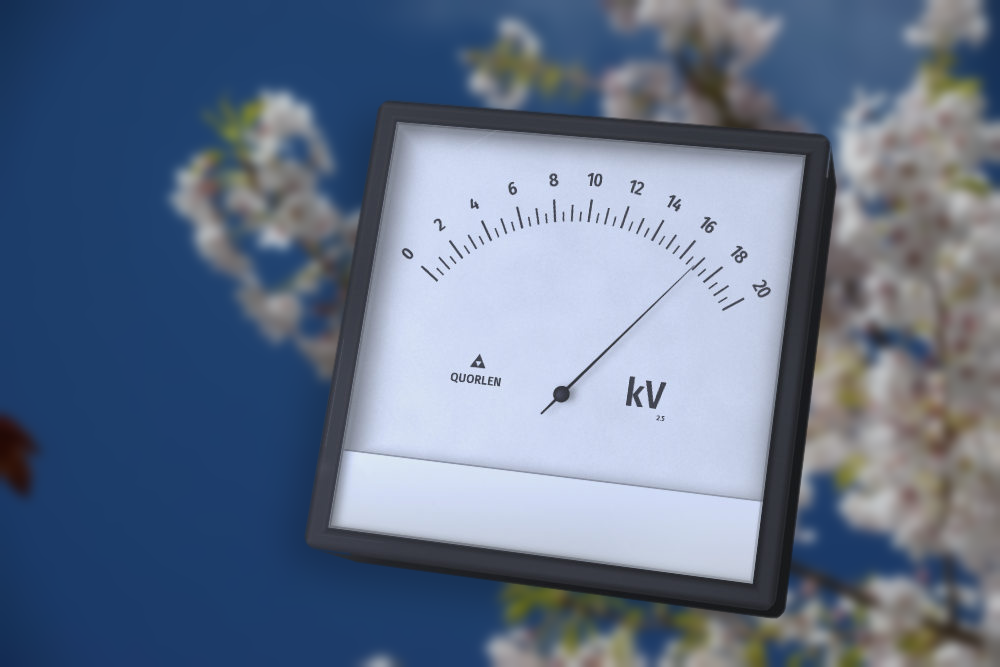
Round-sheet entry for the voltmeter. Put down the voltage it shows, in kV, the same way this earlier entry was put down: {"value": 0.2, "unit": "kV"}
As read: {"value": 17, "unit": "kV"}
